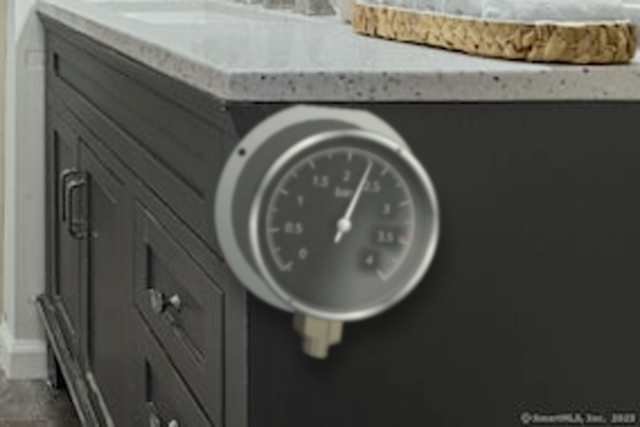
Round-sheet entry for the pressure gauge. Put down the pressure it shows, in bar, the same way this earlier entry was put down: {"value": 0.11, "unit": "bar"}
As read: {"value": 2.25, "unit": "bar"}
